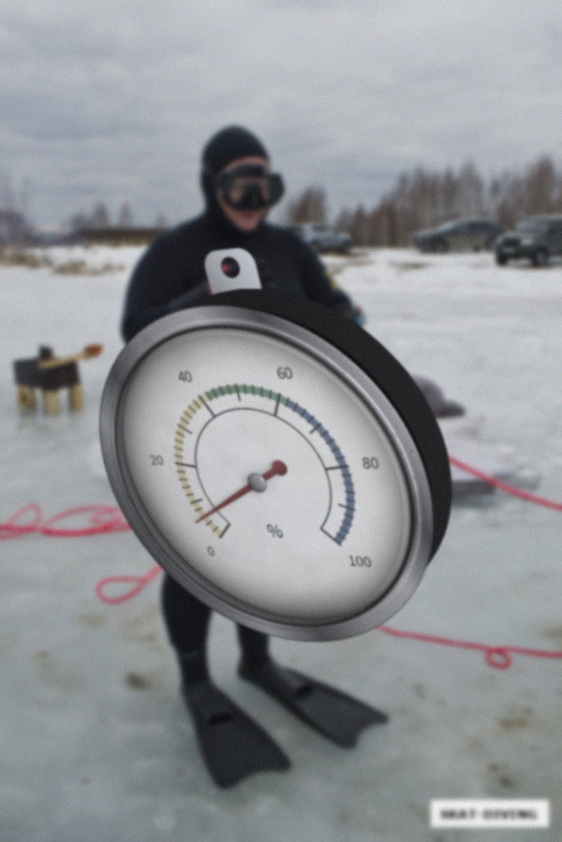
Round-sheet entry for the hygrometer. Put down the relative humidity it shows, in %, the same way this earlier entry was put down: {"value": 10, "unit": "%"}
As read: {"value": 6, "unit": "%"}
